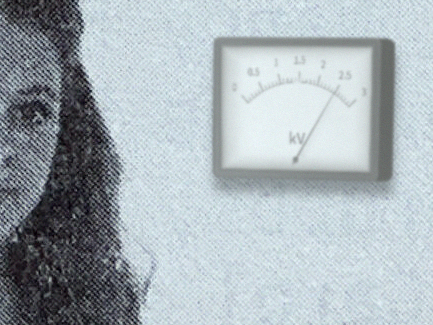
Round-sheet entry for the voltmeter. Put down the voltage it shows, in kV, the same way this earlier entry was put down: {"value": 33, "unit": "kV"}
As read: {"value": 2.5, "unit": "kV"}
